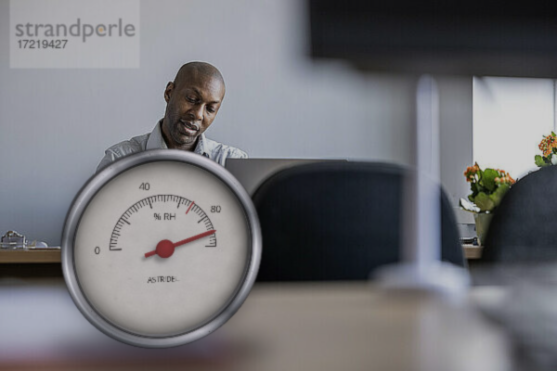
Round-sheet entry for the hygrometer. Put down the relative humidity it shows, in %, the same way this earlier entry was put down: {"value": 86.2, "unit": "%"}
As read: {"value": 90, "unit": "%"}
